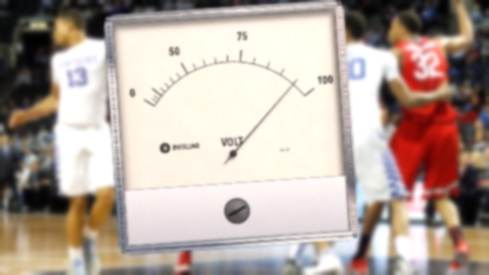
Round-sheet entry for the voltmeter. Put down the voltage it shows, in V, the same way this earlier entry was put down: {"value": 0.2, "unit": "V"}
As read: {"value": 95, "unit": "V"}
